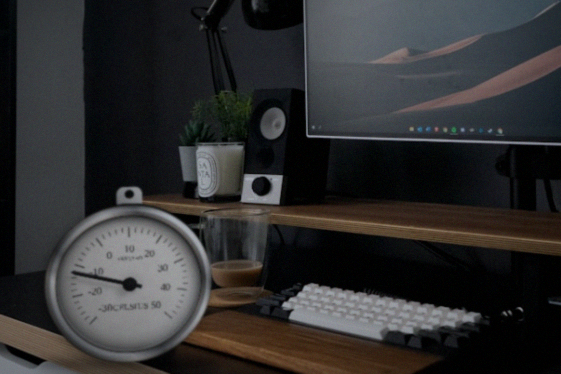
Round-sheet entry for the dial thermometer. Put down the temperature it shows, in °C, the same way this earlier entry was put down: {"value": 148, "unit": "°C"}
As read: {"value": -12, "unit": "°C"}
